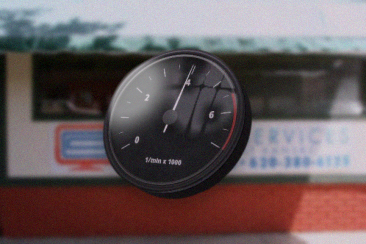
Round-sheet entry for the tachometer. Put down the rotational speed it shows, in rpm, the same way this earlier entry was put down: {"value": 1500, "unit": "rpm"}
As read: {"value": 4000, "unit": "rpm"}
